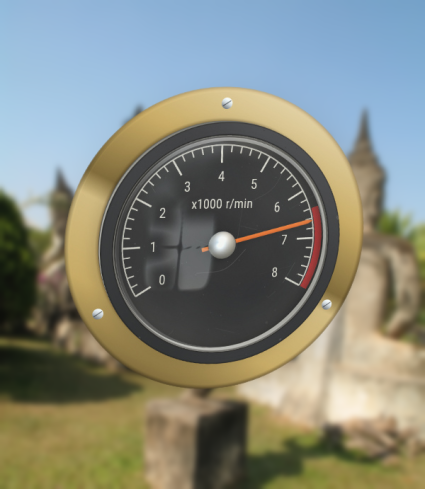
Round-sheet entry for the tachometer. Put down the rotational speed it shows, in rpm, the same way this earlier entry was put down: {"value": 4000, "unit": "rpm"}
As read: {"value": 6600, "unit": "rpm"}
